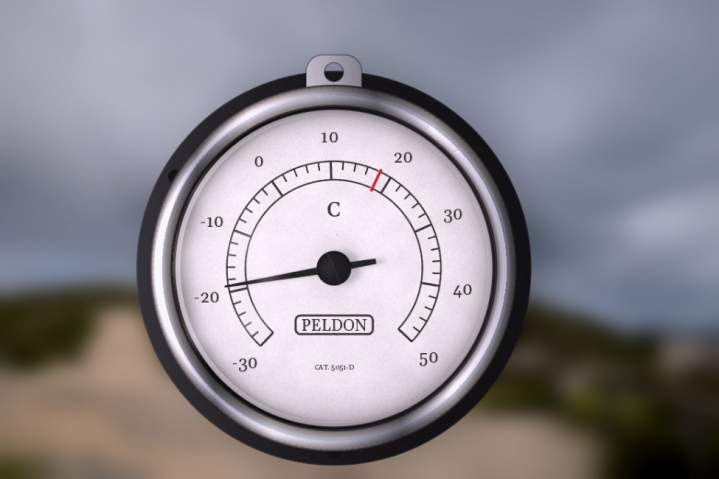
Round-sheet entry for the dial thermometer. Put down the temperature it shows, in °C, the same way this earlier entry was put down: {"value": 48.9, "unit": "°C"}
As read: {"value": -19, "unit": "°C"}
